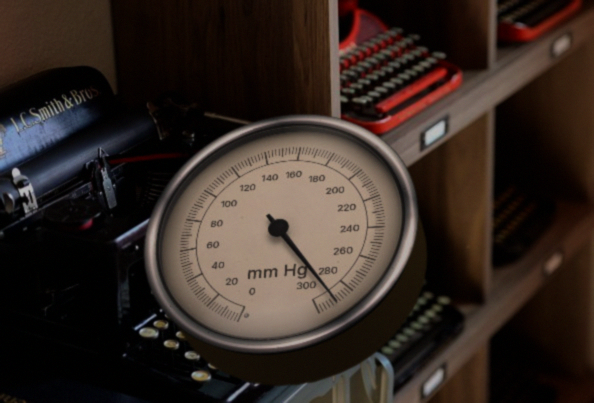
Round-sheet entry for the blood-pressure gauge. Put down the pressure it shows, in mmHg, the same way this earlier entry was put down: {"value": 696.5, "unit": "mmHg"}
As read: {"value": 290, "unit": "mmHg"}
